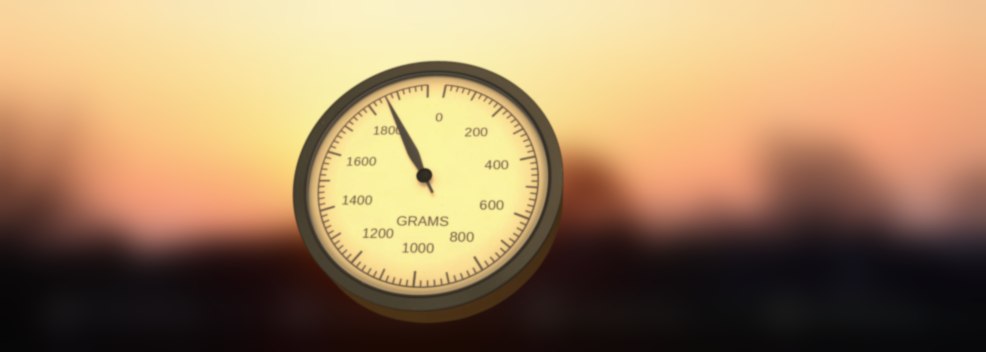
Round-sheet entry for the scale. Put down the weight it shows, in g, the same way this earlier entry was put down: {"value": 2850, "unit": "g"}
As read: {"value": 1860, "unit": "g"}
